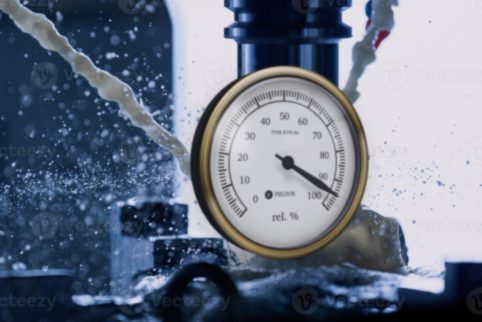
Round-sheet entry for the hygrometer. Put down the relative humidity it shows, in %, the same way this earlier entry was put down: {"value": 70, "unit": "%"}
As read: {"value": 95, "unit": "%"}
